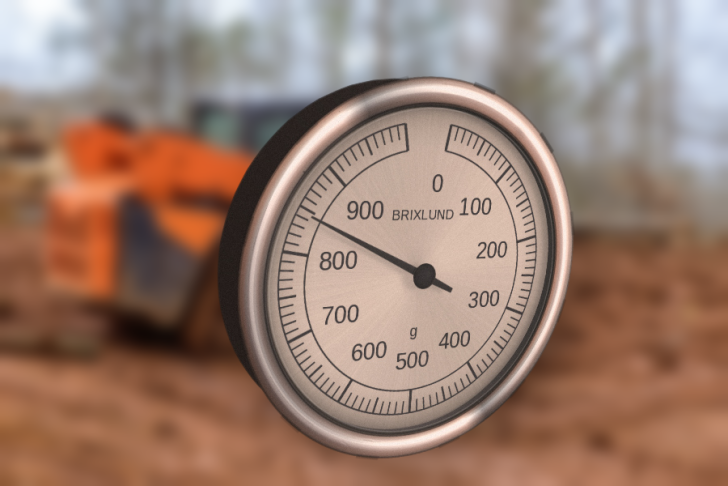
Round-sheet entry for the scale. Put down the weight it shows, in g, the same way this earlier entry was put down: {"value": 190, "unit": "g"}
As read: {"value": 845, "unit": "g"}
